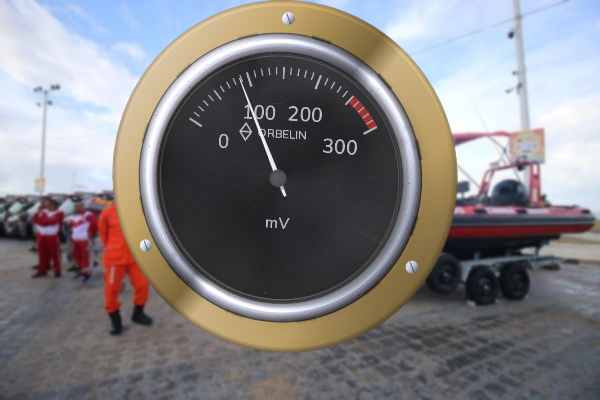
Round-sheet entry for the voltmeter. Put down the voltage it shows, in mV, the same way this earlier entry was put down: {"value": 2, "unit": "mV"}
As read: {"value": 90, "unit": "mV"}
